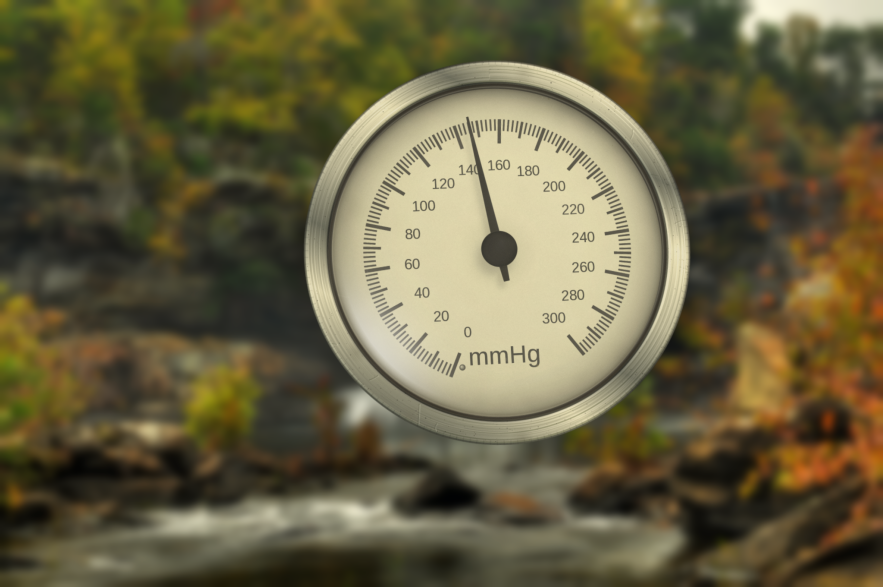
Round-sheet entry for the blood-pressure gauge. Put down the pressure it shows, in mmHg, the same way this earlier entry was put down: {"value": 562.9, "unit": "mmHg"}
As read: {"value": 146, "unit": "mmHg"}
